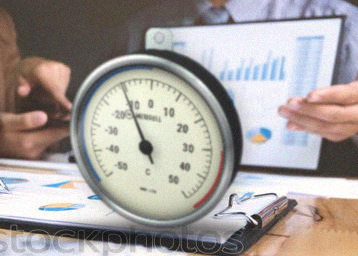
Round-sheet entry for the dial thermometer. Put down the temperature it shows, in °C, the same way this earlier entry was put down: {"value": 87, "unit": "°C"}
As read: {"value": -10, "unit": "°C"}
